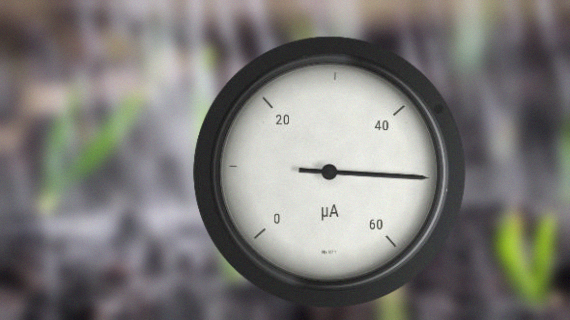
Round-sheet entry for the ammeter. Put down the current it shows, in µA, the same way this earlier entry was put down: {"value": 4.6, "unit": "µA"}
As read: {"value": 50, "unit": "µA"}
